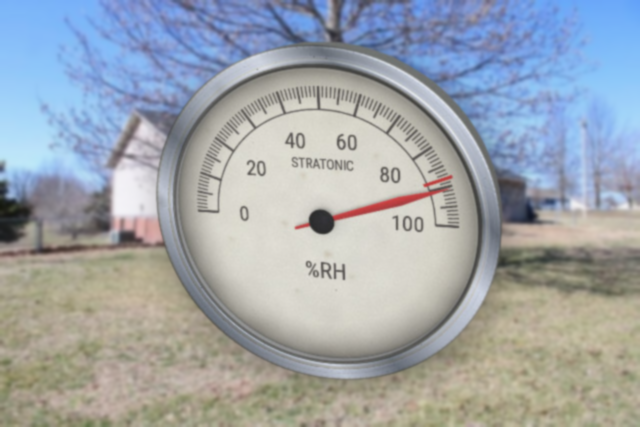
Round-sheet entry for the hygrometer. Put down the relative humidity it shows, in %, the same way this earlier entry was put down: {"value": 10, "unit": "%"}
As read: {"value": 90, "unit": "%"}
